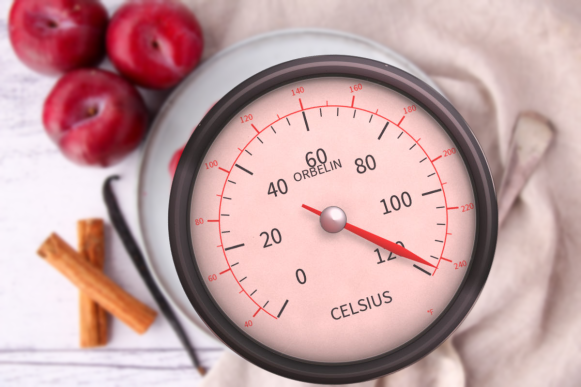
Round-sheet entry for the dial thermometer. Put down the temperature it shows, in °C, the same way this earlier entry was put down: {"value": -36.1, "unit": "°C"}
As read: {"value": 118, "unit": "°C"}
